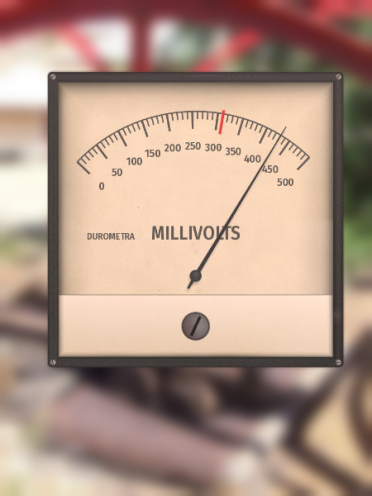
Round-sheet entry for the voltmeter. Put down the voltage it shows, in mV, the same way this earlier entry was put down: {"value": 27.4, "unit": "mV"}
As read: {"value": 430, "unit": "mV"}
